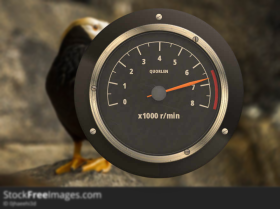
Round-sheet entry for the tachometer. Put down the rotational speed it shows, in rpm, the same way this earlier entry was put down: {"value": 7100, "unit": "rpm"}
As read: {"value": 6750, "unit": "rpm"}
